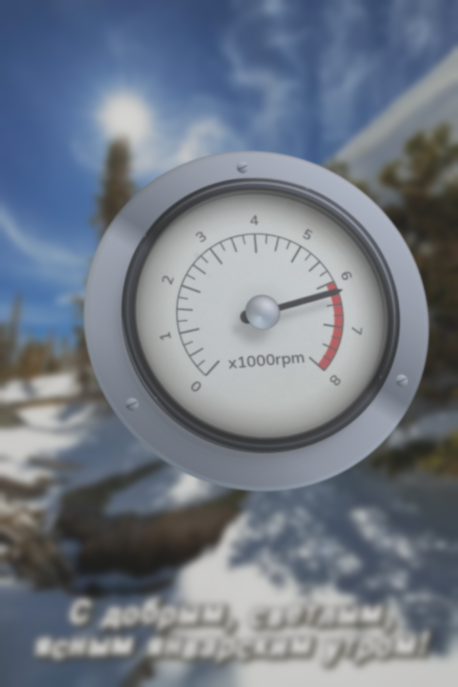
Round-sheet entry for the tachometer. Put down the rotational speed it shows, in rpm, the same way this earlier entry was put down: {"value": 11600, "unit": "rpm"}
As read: {"value": 6250, "unit": "rpm"}
